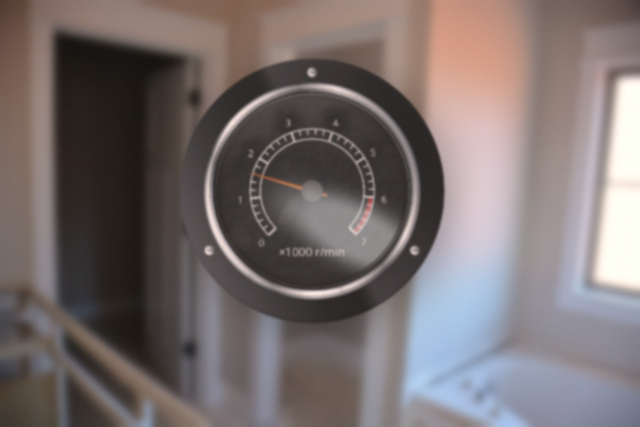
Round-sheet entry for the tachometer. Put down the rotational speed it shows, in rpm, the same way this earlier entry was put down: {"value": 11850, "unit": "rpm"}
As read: {"value": 1600, "unit": "rpm"}
